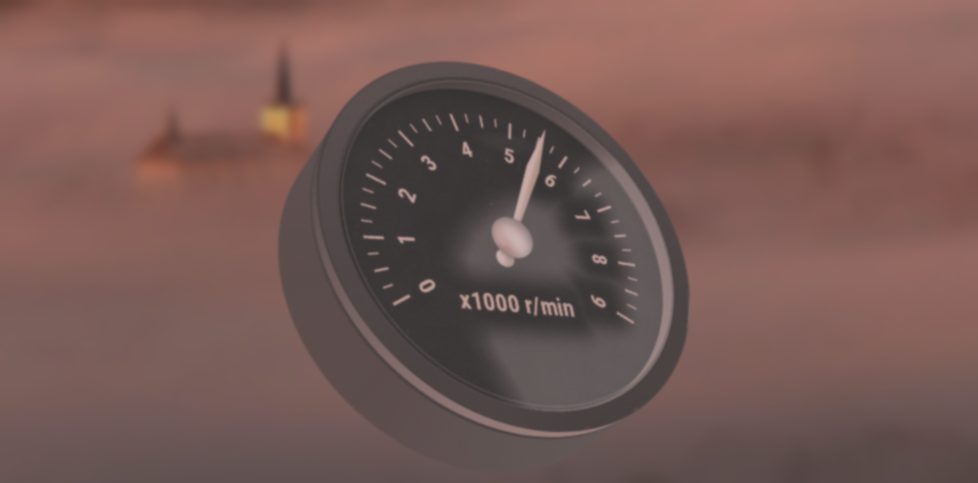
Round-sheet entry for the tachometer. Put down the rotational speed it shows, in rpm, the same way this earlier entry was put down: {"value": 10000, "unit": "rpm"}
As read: {"value": 5500, "unit": "rpm"}
